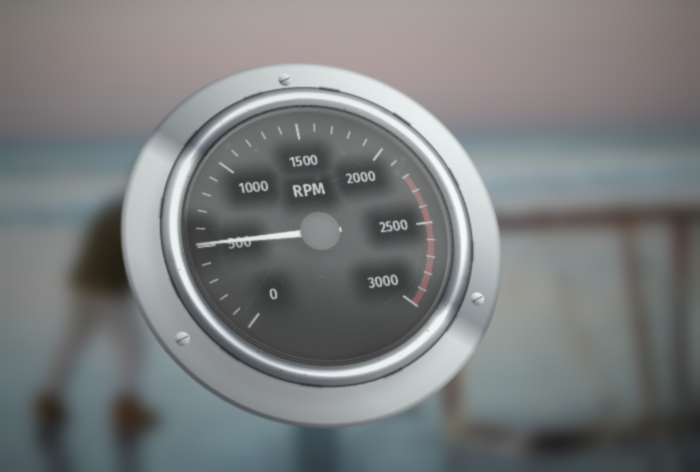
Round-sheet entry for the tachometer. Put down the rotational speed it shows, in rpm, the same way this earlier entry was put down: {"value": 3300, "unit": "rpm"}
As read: {"value": 500, "unit": "rpm"}
